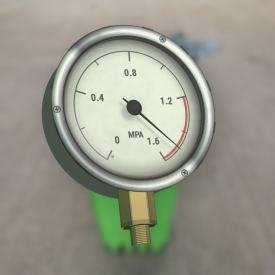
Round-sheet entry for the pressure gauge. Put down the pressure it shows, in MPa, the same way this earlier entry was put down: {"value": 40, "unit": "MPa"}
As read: {"value": 1.5, "unit": "MPa"}
